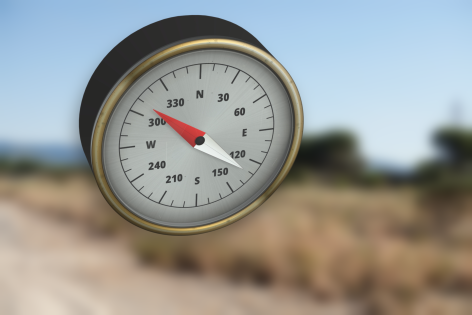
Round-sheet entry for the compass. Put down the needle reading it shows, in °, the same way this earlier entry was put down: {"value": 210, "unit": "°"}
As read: {"value": 310, "unit": "°"}
